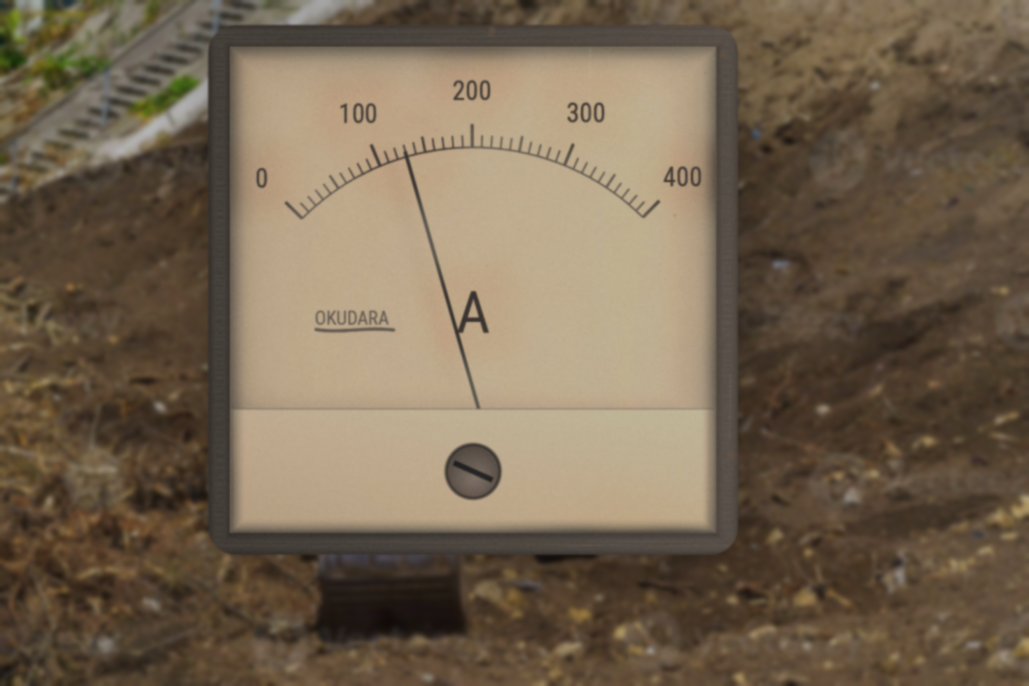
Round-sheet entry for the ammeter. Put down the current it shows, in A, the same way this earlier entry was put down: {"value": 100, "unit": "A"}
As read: {"value": 130, "unit": "A"}
